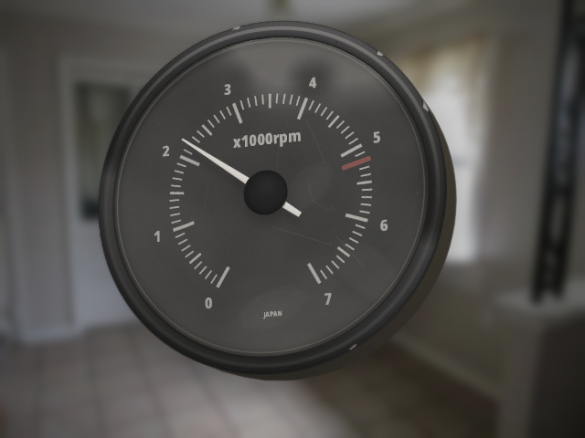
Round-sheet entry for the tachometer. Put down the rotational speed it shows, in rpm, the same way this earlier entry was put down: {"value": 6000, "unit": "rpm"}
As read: {"value": 2200, "unit": "rpm"}
